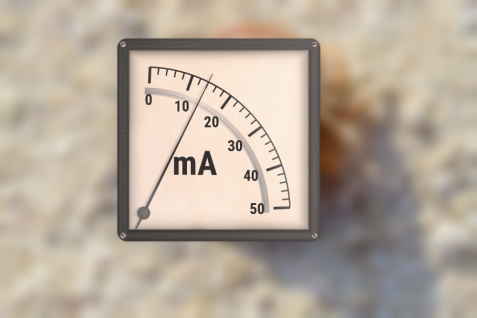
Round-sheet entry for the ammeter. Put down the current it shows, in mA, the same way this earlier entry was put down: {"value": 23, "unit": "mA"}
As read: {"value": 14, "unit": "mA"}
